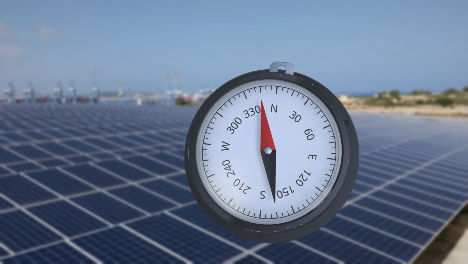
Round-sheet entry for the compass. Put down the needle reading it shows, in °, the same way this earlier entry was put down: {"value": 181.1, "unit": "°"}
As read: {"value": 345, "unit": "°"}
